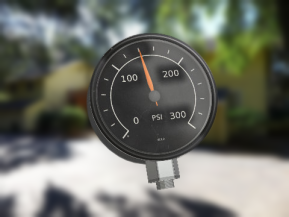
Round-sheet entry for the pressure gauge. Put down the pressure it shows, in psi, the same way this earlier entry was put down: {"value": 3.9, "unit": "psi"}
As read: {"value": 140, "unit": "psi"}
